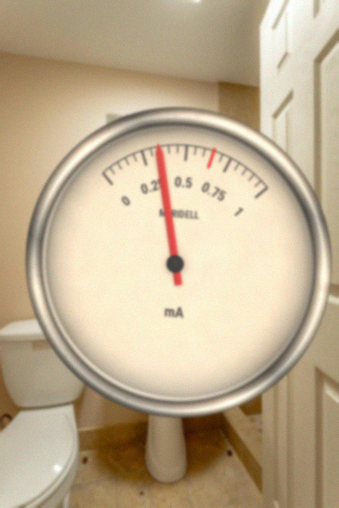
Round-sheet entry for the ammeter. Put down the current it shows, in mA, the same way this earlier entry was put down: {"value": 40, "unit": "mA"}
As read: {"value": 0.35, "unit": "mA"}
